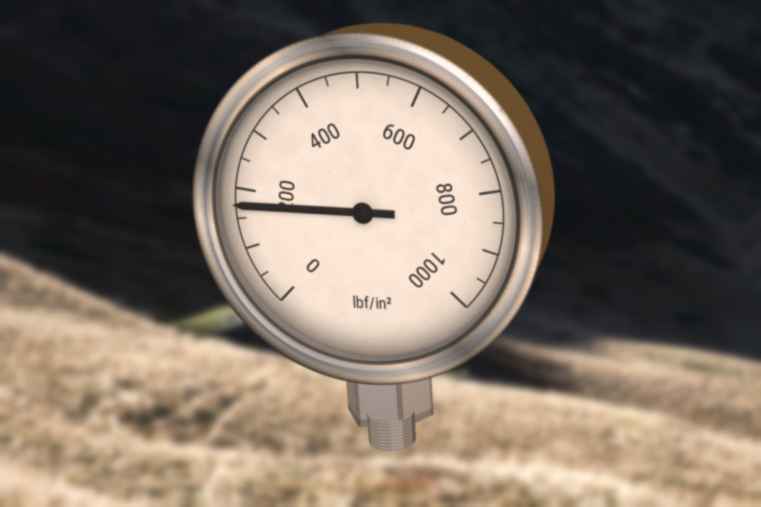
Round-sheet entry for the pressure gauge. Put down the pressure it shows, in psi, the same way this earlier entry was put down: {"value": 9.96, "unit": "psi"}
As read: {"value": 175, "unit": "psi"}
